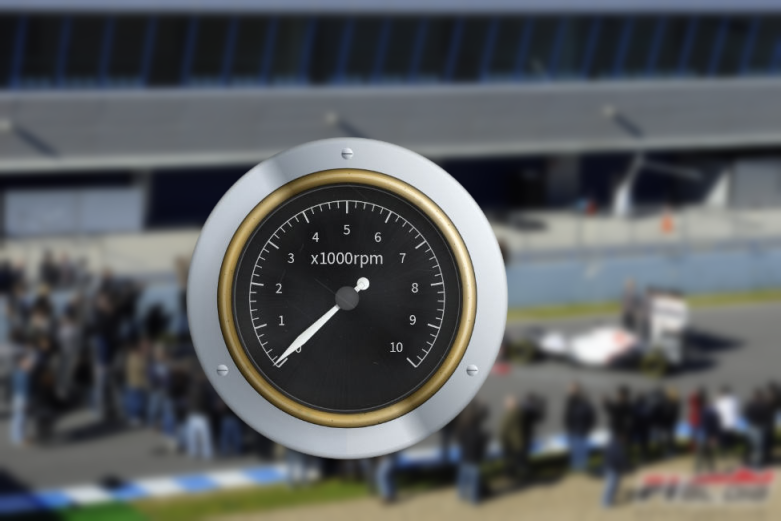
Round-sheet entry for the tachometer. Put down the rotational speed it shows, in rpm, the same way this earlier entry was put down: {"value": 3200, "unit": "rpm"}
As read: {"value": 100, "unit": "rpm"}
